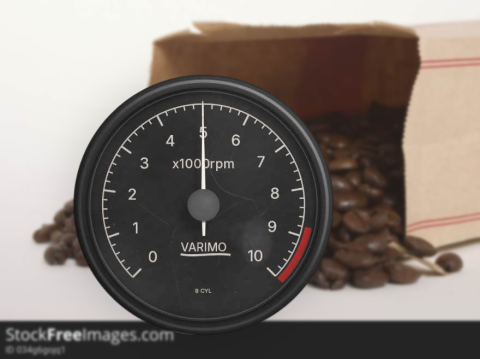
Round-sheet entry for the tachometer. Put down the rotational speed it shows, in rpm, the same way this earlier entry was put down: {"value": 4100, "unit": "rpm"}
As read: {"value": 5000, "unit": "rpm"}
